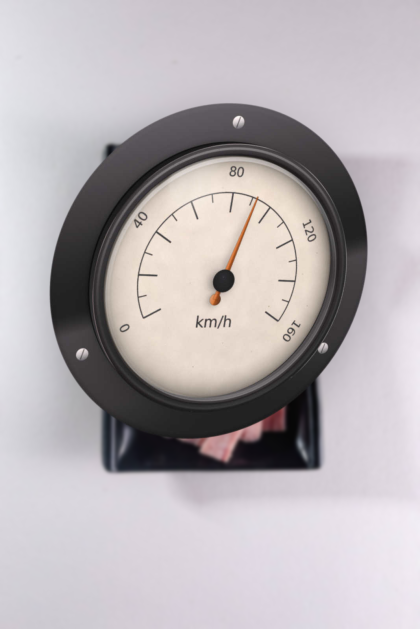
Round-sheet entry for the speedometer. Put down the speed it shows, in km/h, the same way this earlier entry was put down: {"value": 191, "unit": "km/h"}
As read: {"value": 90, "unit": "km/h"}
